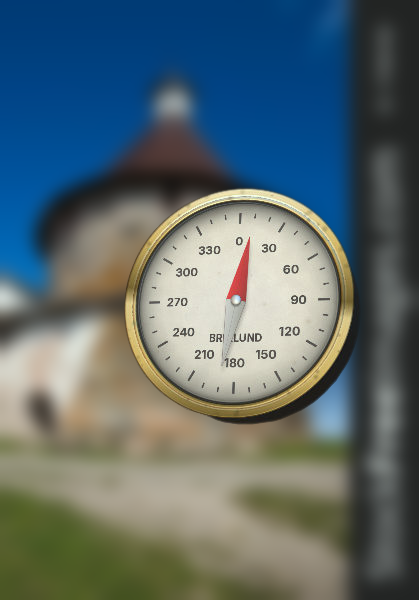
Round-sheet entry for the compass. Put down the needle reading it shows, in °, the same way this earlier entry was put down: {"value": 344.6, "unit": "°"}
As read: {"value": 10, "unit": "°"}
